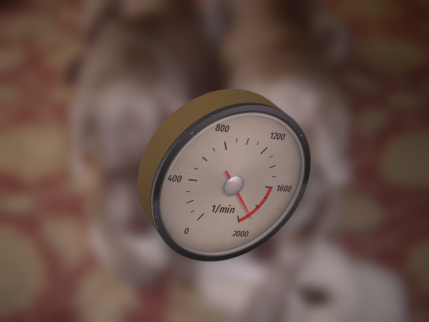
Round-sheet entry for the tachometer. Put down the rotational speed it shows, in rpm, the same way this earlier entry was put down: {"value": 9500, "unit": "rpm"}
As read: {"value": 1900, "unit": "rpm"}
